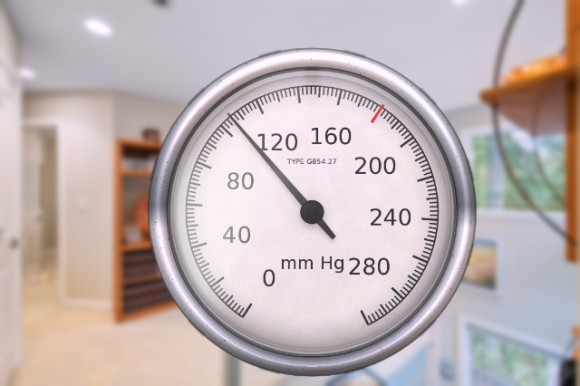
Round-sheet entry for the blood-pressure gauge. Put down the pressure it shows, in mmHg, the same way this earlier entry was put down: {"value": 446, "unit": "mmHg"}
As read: {"value": 106, "unit": "mmHg"}
